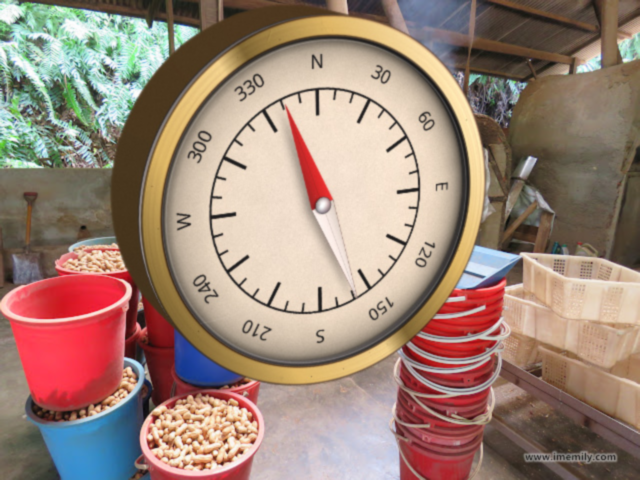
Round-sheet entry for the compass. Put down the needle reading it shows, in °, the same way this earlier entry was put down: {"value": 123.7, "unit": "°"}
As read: {"value": 340, "unit": "°"}
